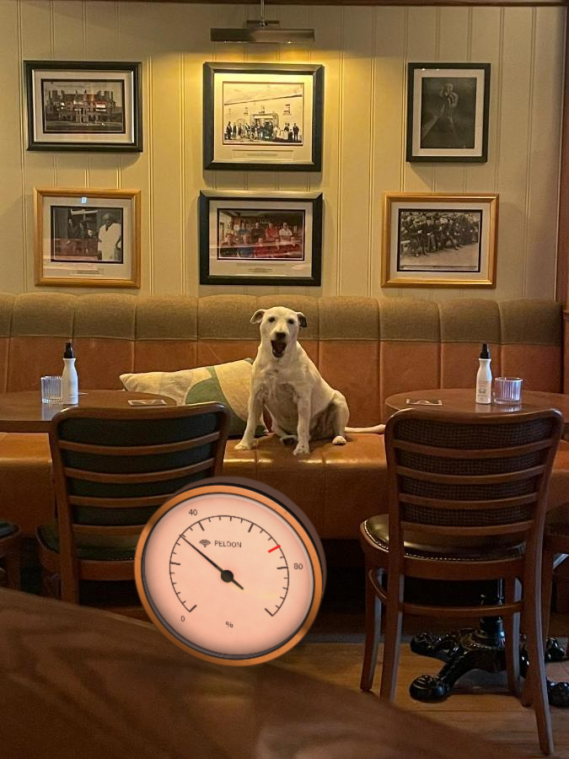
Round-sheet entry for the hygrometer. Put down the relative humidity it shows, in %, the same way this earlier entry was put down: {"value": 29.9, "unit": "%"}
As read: {"value": 32, "unit": "%"}
